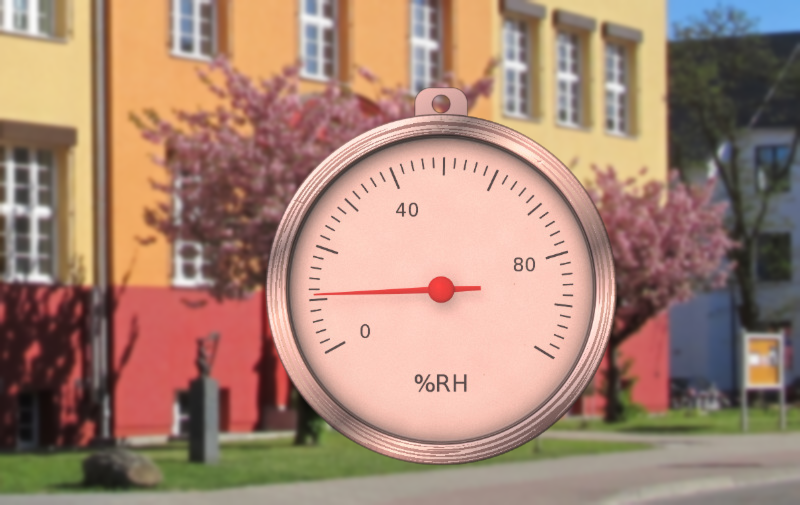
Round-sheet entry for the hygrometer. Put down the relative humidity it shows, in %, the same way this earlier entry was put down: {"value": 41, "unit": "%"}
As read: {"value": 11, "unit": "%"}
